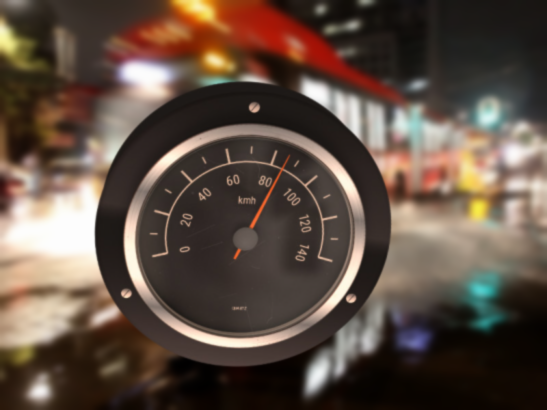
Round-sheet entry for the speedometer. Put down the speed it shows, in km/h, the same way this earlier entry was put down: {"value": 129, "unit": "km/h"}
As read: {"value": 85, "unit": "km/h"}
